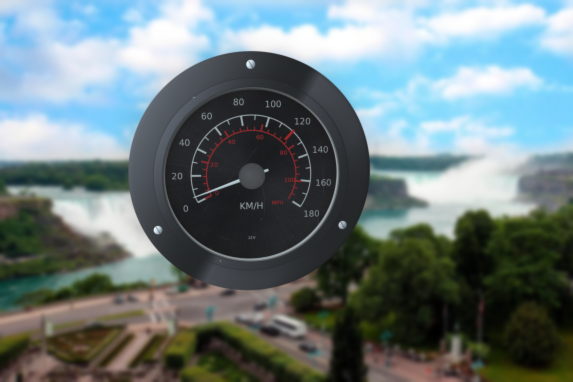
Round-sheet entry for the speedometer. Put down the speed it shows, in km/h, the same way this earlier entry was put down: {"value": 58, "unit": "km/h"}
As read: {"value": 5, "unit": "km/h"}
